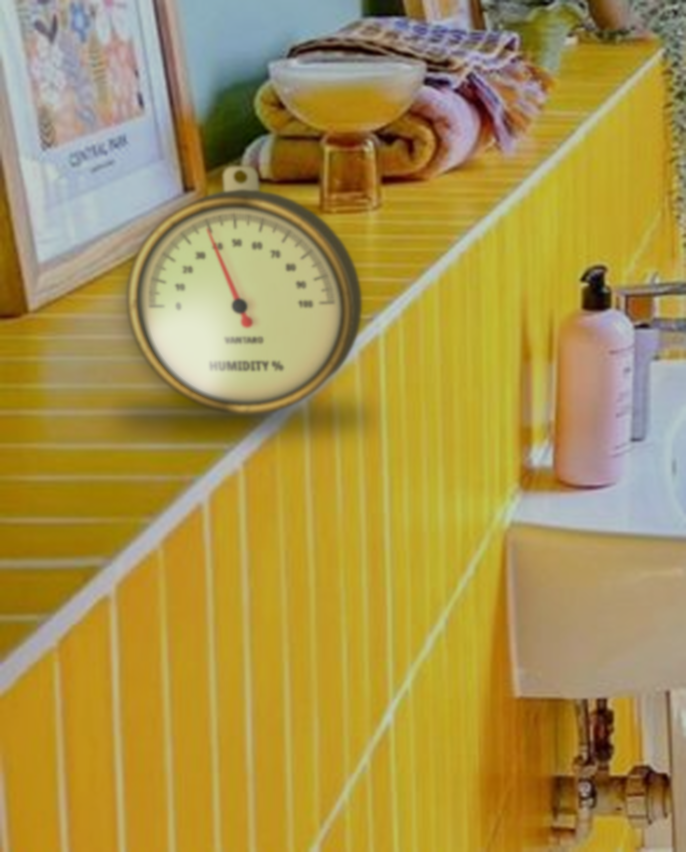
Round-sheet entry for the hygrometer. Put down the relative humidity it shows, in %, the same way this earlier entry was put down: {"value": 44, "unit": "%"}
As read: {"value": 40, "unit": "%"}
